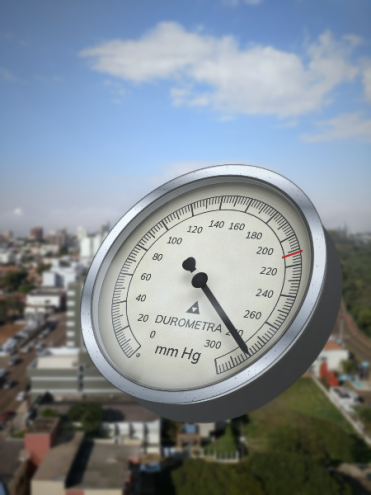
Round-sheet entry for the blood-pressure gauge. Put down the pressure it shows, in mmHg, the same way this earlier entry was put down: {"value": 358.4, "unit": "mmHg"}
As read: {"value": 280, "unit": "mmHg"}
